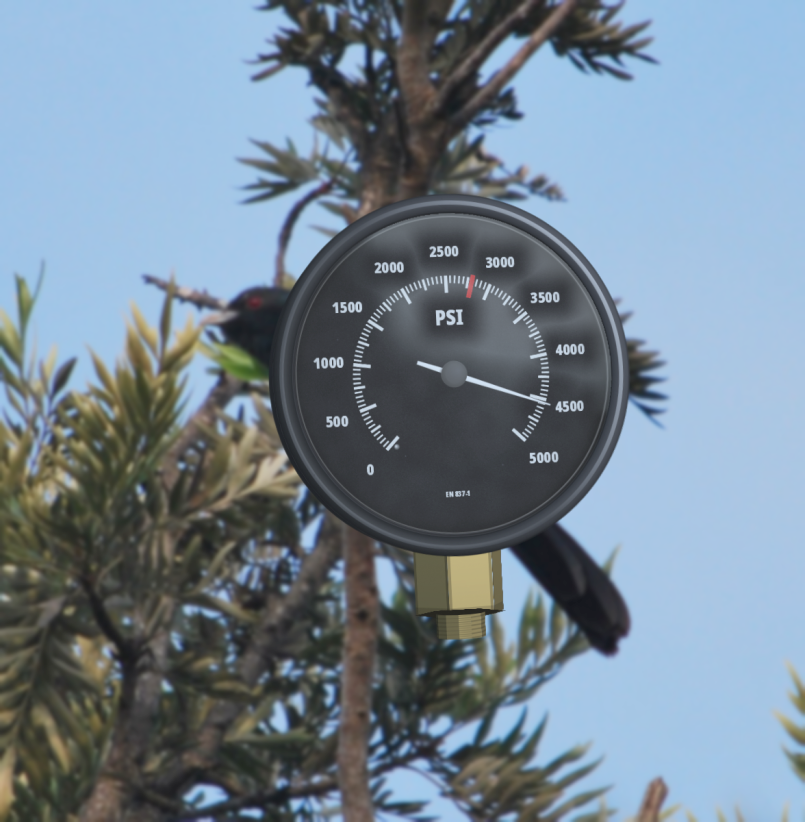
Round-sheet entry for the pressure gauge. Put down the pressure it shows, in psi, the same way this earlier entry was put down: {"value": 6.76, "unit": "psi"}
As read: {"value": 4550, "unit": "psi"}
